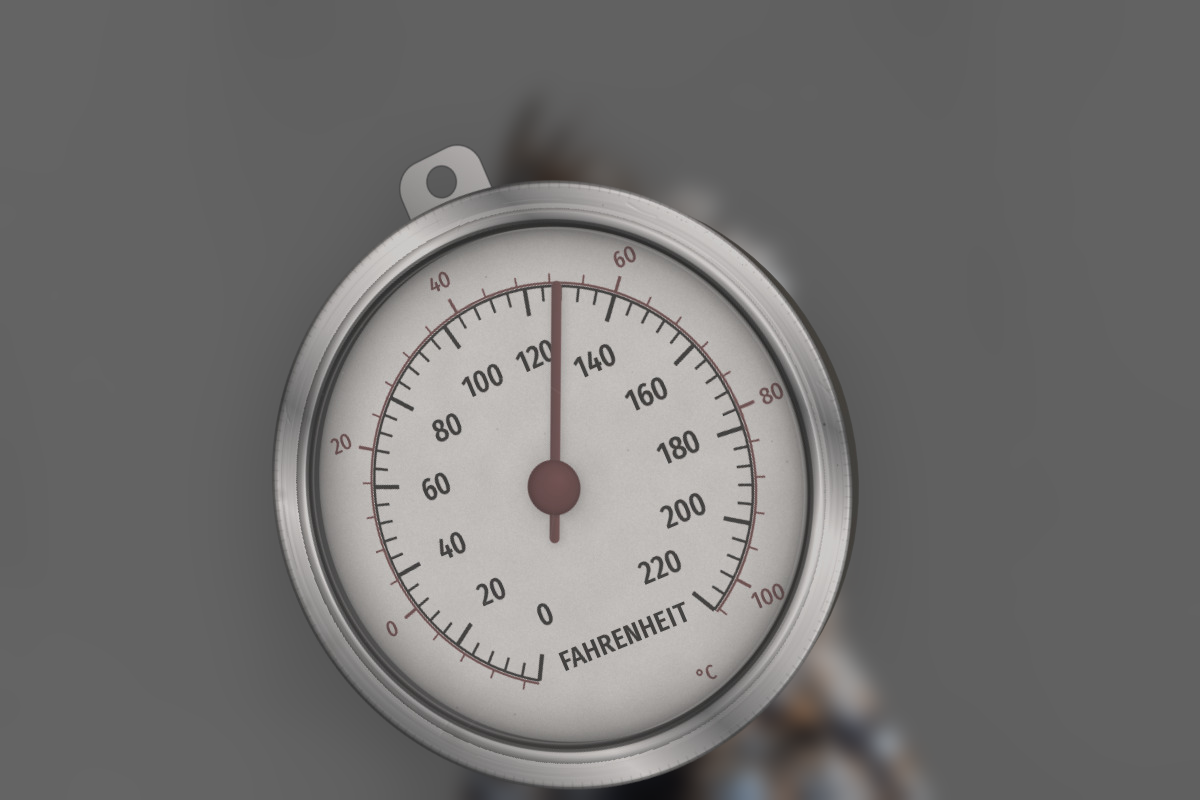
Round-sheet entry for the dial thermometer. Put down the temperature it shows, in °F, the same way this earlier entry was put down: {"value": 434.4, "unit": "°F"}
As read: {"value": 128, "unit": "°F"}
